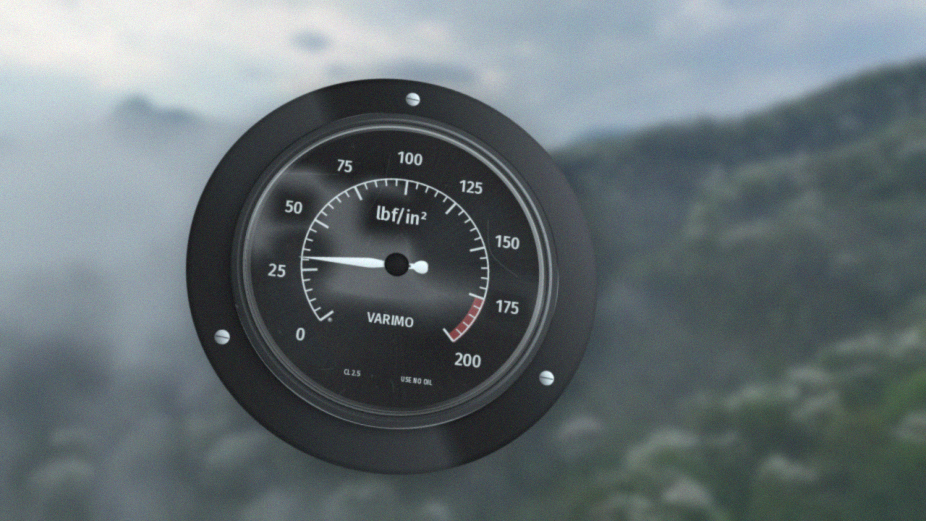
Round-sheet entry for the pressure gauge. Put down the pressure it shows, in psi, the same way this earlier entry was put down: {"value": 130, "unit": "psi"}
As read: {"value": 30, "unit": "psi"}
